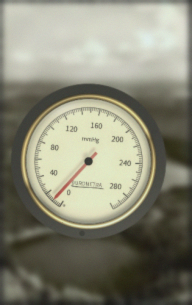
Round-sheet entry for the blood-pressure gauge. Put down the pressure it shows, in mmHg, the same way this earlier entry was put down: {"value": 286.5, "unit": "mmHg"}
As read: {"value": 10, "unit": "mmHg"}
